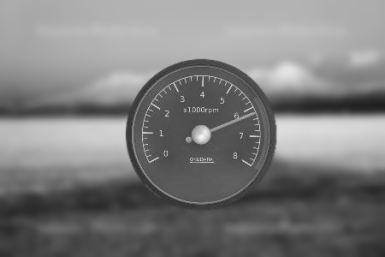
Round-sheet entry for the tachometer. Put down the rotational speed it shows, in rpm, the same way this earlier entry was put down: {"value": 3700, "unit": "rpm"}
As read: {"value": 6200, "unit": "rpm"}
